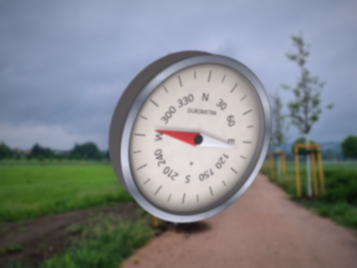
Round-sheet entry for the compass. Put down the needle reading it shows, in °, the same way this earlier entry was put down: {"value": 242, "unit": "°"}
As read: {"value": 277.5, "unit": "°"}
